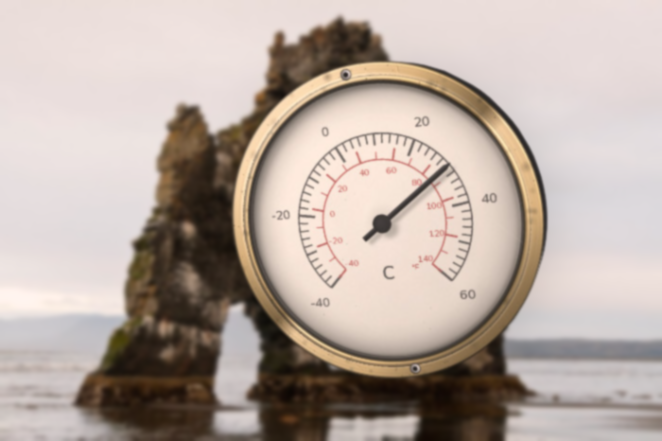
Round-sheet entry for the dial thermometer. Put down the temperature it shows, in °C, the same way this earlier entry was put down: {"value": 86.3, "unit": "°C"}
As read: {"value": 30, "unit": "°C"}
